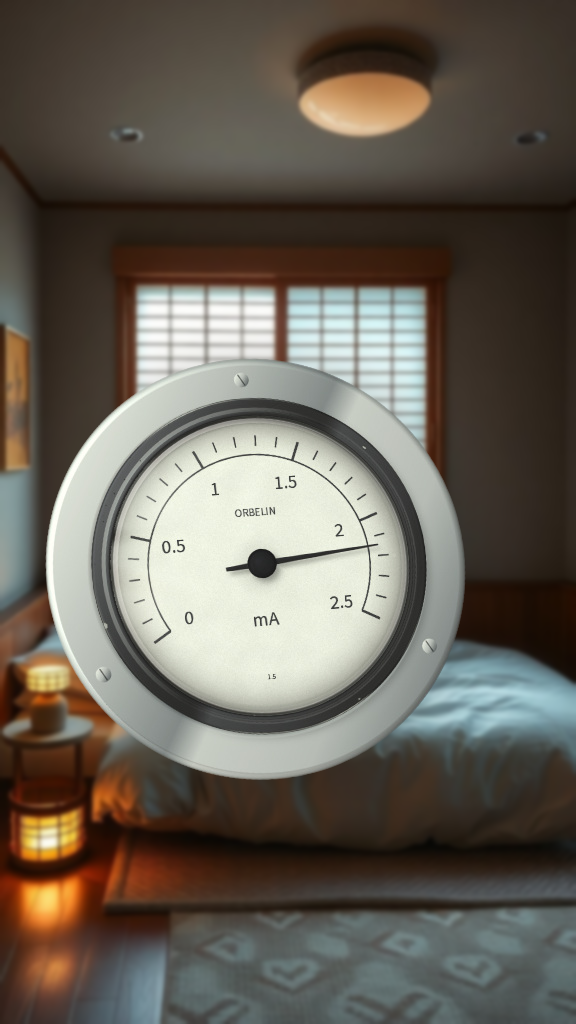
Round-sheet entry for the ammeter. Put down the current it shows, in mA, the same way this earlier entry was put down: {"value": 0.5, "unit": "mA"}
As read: {"value": 2.15, "unit": "mA"}
